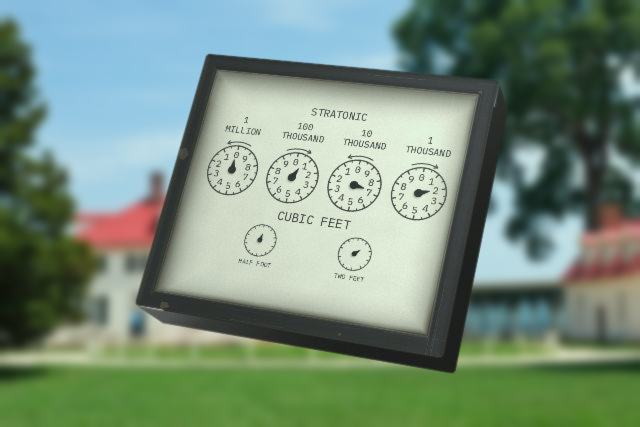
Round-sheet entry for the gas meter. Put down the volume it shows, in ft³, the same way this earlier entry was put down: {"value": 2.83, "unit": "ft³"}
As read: {"value": 7200, "unit": "ft³"}
